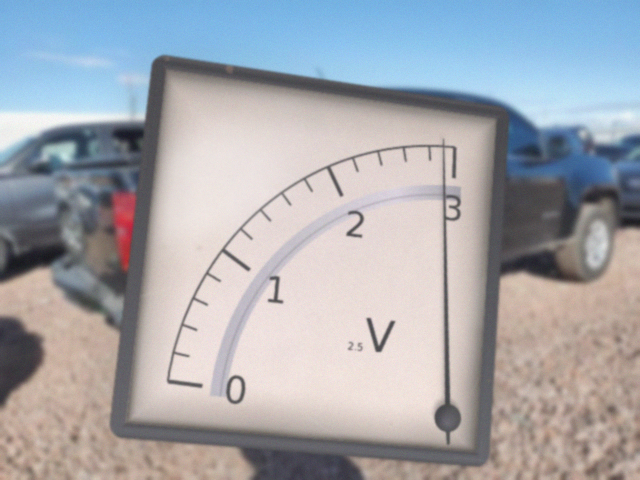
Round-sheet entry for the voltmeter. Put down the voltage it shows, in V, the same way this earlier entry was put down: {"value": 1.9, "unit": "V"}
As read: {"value": 2.9, "unit": "V"}
